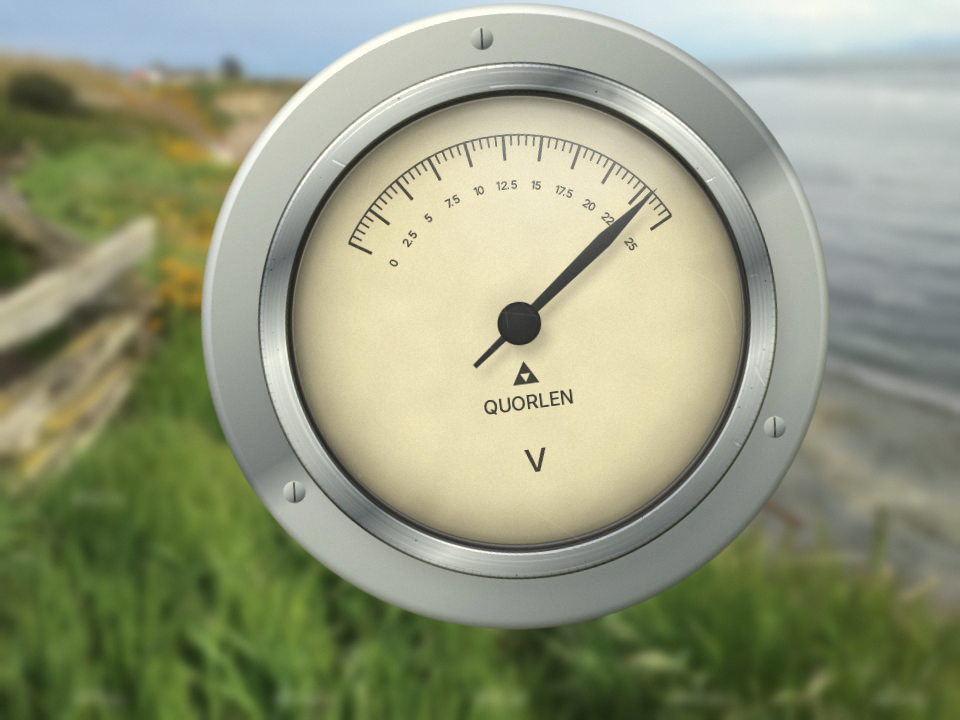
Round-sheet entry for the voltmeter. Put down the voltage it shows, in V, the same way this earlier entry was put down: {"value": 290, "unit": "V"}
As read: {"value": 23, "unit": "V"}
